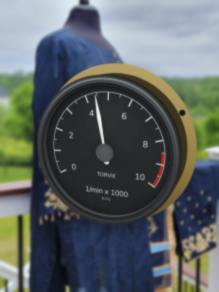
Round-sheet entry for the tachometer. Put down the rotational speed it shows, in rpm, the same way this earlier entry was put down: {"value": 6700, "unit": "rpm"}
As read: {"value": 4500, "unit": "rpm"}
